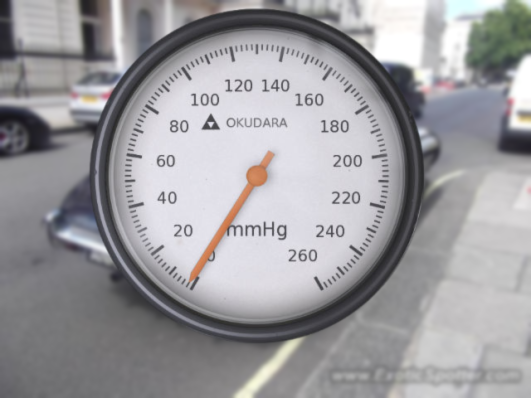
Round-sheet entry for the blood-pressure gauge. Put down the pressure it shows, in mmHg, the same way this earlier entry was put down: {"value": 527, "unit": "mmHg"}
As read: {"value": 2, "unit": "mmHg"}
